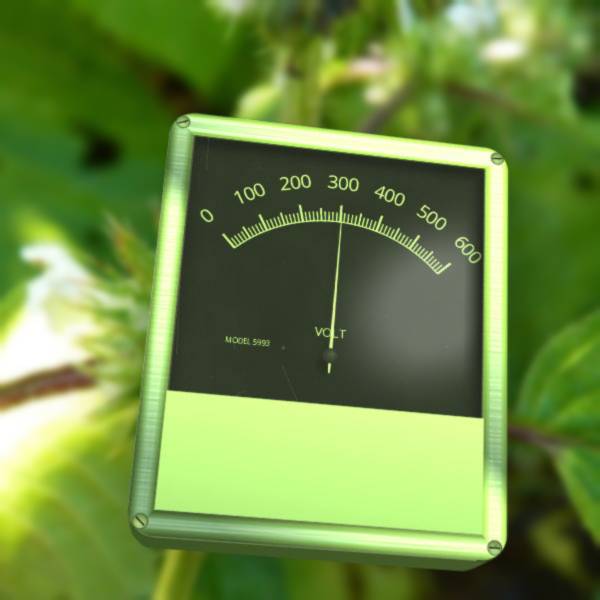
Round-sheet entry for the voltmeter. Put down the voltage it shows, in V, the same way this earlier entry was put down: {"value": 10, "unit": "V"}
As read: {"value": 300, "unit": "V"}
